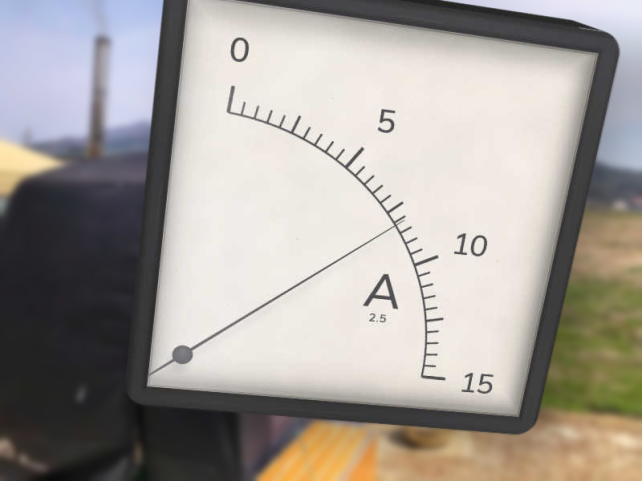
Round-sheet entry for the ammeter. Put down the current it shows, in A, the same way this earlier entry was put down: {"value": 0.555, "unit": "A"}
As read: {"value": 8, "unit": "A"}
